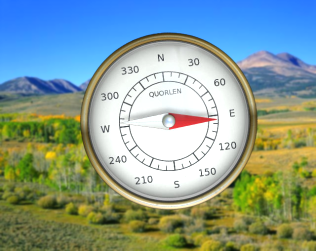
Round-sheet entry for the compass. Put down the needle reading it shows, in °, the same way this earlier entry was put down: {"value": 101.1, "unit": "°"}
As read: {"value": 95, "unit": "°"}
